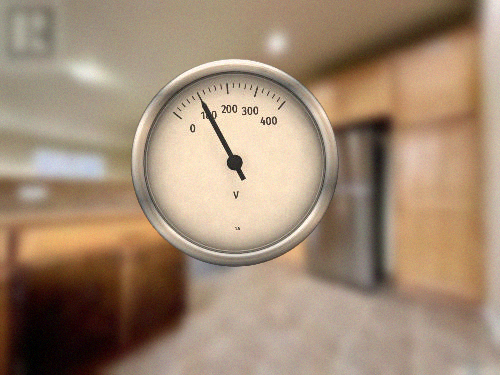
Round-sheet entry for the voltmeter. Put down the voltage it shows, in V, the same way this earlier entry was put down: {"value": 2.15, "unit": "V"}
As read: {"value": 100, "unit": "V"}
